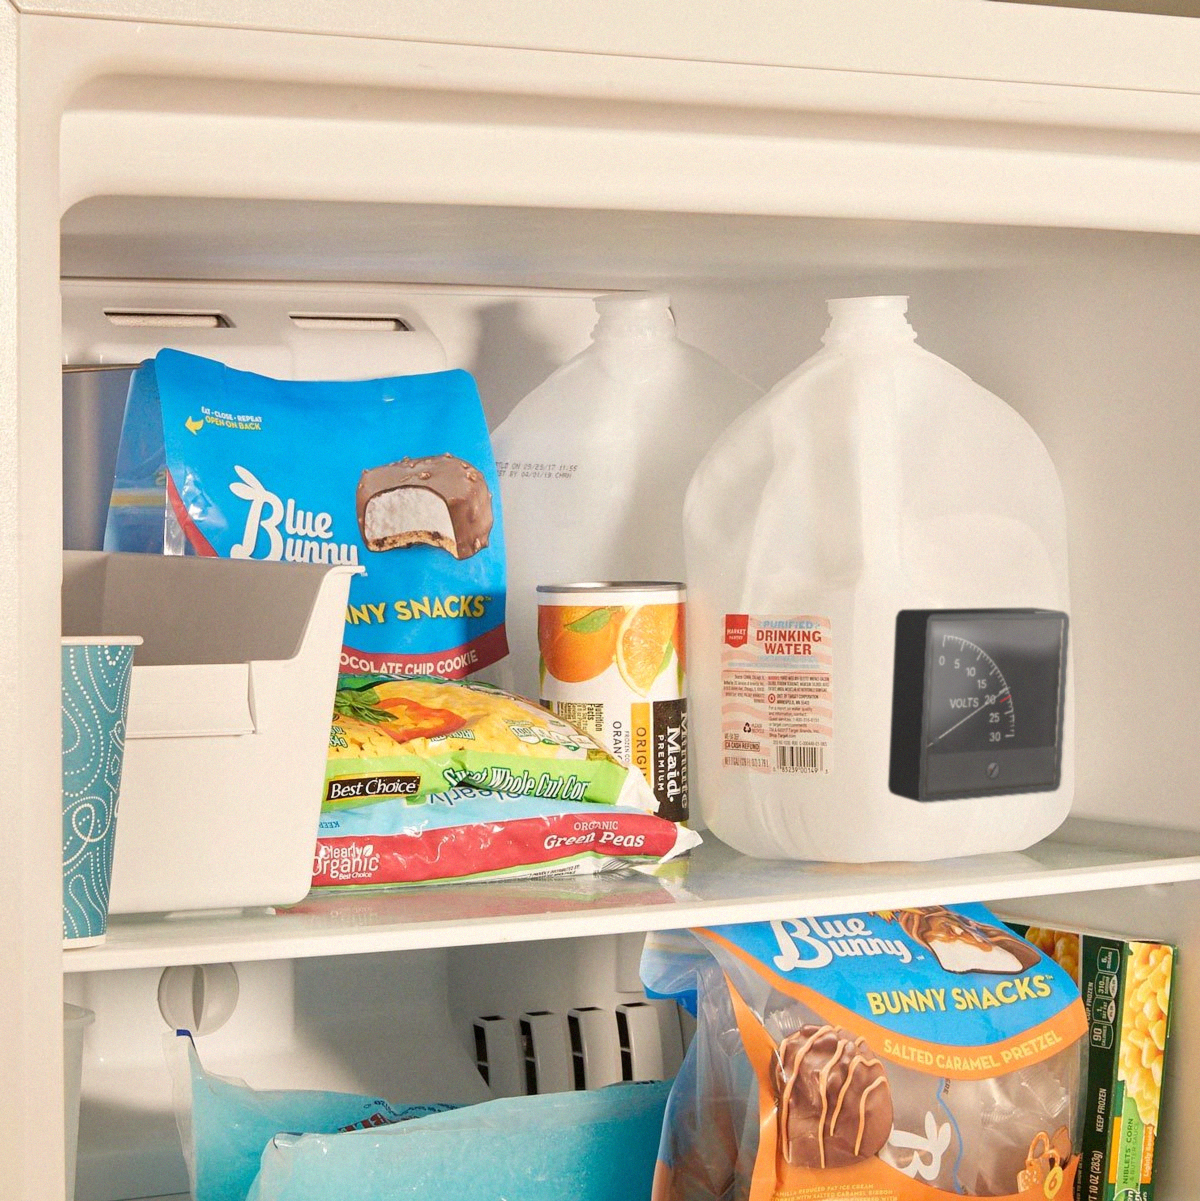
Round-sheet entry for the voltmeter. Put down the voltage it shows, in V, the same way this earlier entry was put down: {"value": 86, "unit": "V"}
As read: {"value": 20, "unit": "V"}
